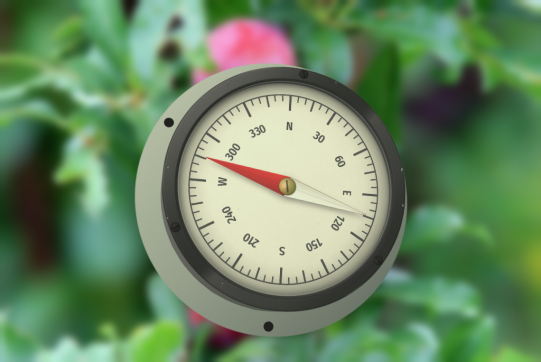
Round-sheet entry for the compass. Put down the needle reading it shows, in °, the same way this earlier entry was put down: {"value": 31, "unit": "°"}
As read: {"value": 285, "unit": "°"}
